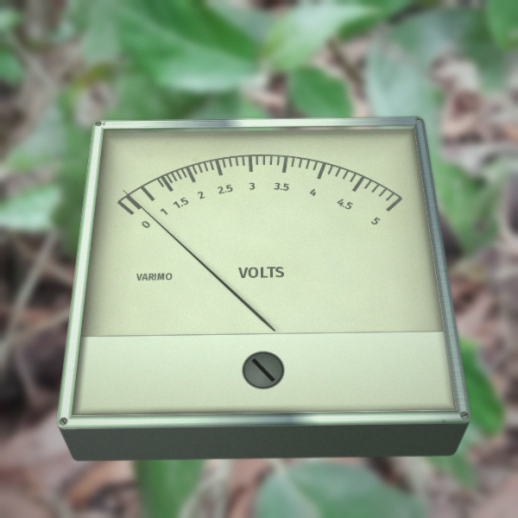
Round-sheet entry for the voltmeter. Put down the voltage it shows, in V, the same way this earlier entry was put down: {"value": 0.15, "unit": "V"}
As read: {"value": 0.5, "unit": "V"}
